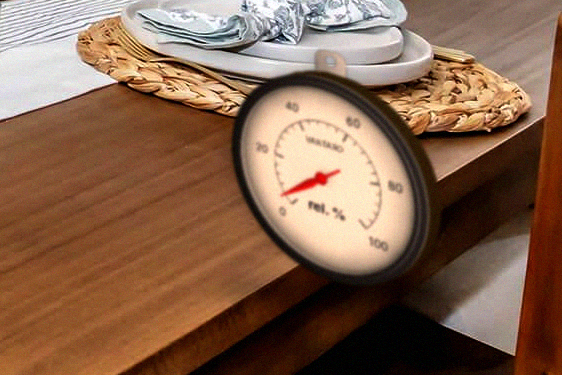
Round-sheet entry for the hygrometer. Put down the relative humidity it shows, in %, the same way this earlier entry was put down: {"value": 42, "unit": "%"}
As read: {"value": 4, "unit": "%"}
